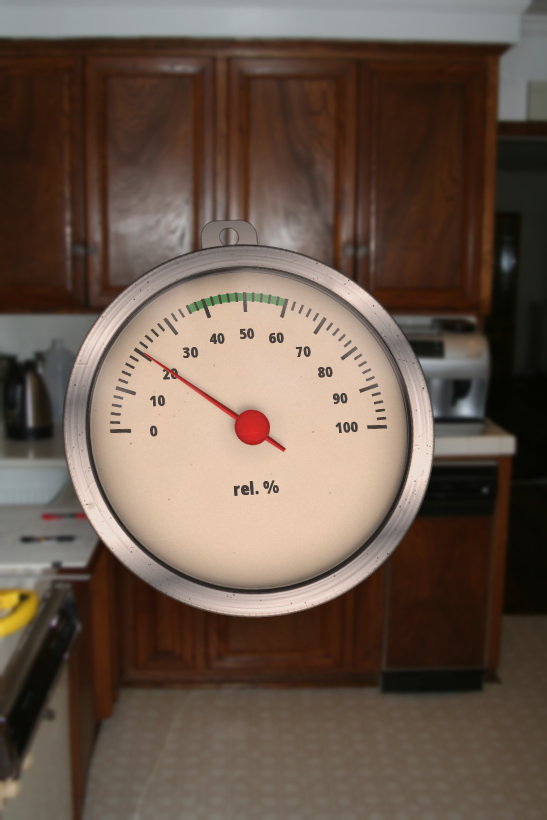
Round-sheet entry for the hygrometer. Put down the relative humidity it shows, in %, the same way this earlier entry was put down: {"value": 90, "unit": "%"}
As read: {"value": 20, "unit": "%"}
